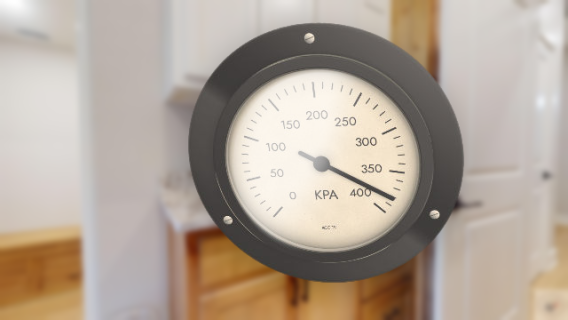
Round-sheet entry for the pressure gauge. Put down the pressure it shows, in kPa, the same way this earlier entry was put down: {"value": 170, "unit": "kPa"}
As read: {"value": 380, "unit": "kPa"}
